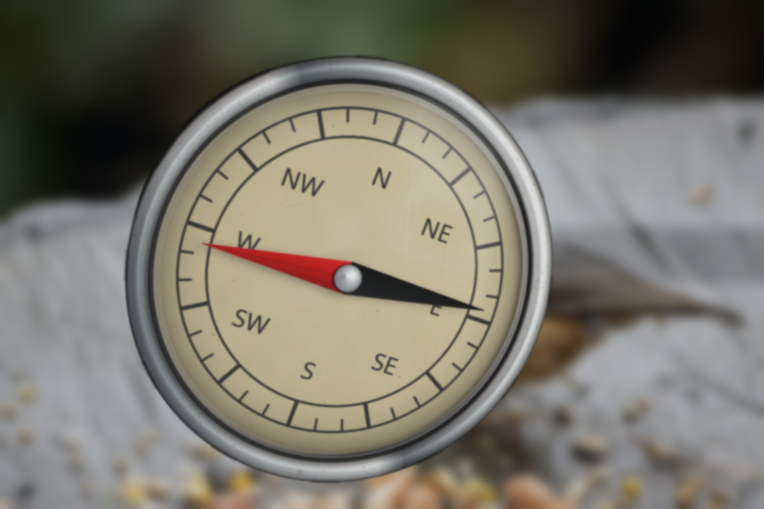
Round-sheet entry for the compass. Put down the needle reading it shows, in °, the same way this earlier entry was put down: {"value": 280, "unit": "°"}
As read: {"value": 265, "unit": "°"}
